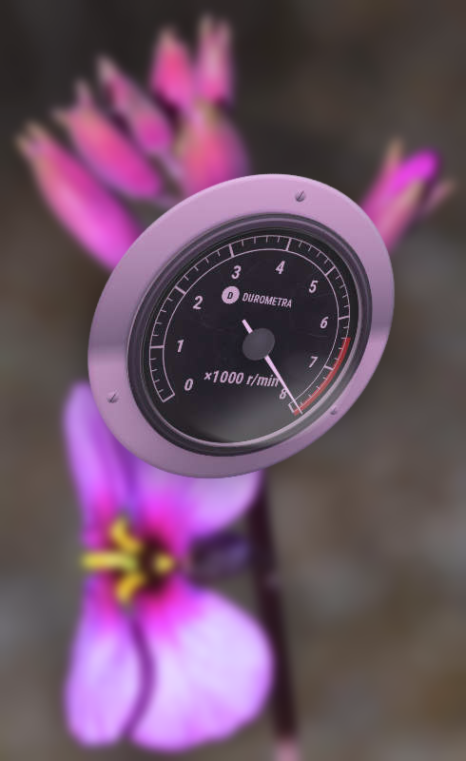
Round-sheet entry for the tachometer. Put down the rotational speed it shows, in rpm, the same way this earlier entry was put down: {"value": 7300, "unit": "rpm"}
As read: {"value": 7900, "unit": "rpm"}
